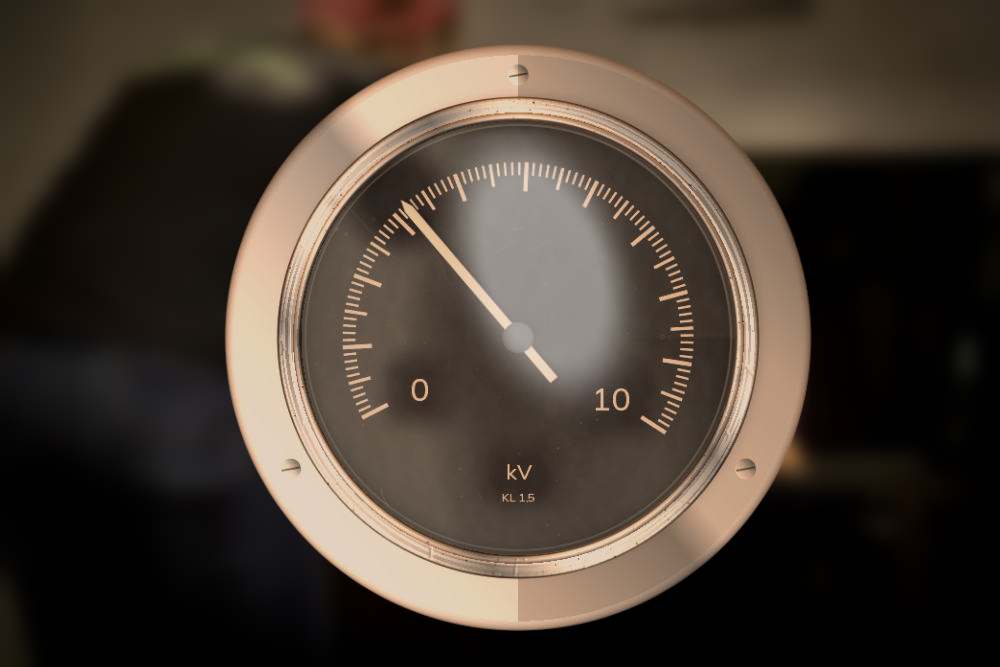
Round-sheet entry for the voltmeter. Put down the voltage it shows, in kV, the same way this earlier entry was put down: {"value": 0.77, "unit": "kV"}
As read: {"value": 3.2, "unit": "kV"}
